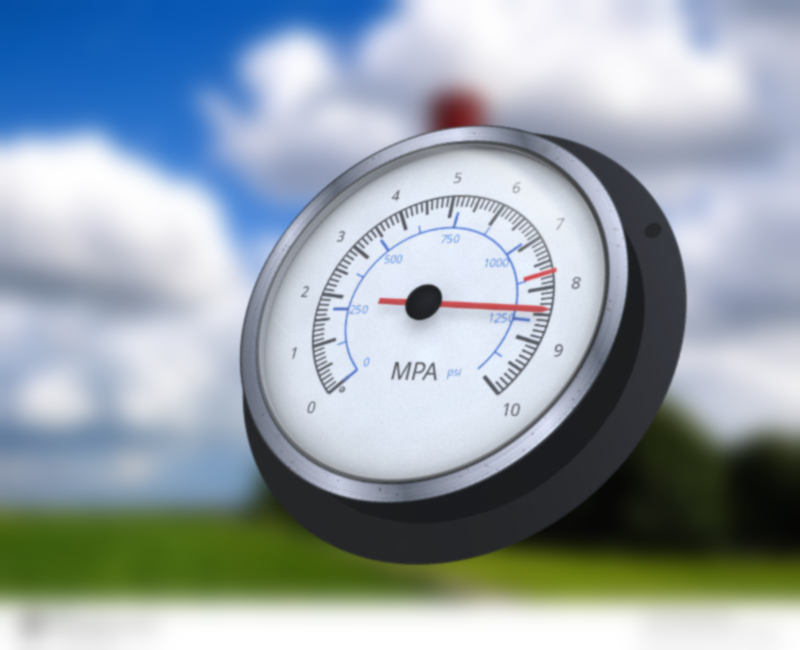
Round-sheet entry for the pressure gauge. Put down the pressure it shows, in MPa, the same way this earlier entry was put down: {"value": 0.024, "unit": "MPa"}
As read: {"value": 8.5, "unit": "MPa"}
